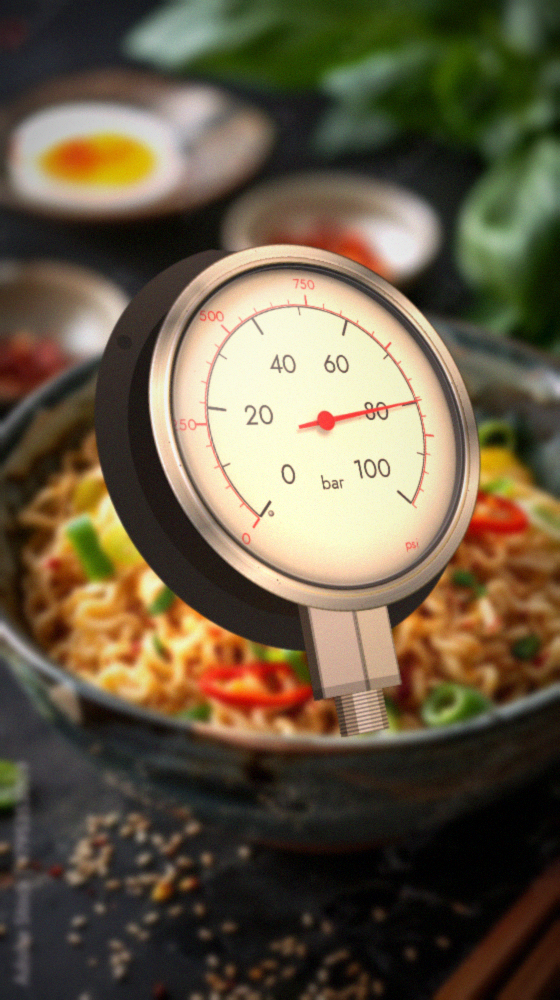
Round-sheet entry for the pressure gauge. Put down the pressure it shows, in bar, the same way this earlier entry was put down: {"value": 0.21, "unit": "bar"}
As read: {"value": 80, "unit": "bar"}
